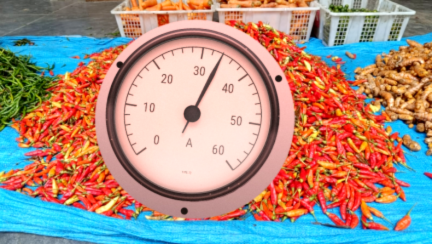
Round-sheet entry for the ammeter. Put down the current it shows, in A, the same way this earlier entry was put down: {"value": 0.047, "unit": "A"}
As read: {"value": 34, "unit": "A"}
